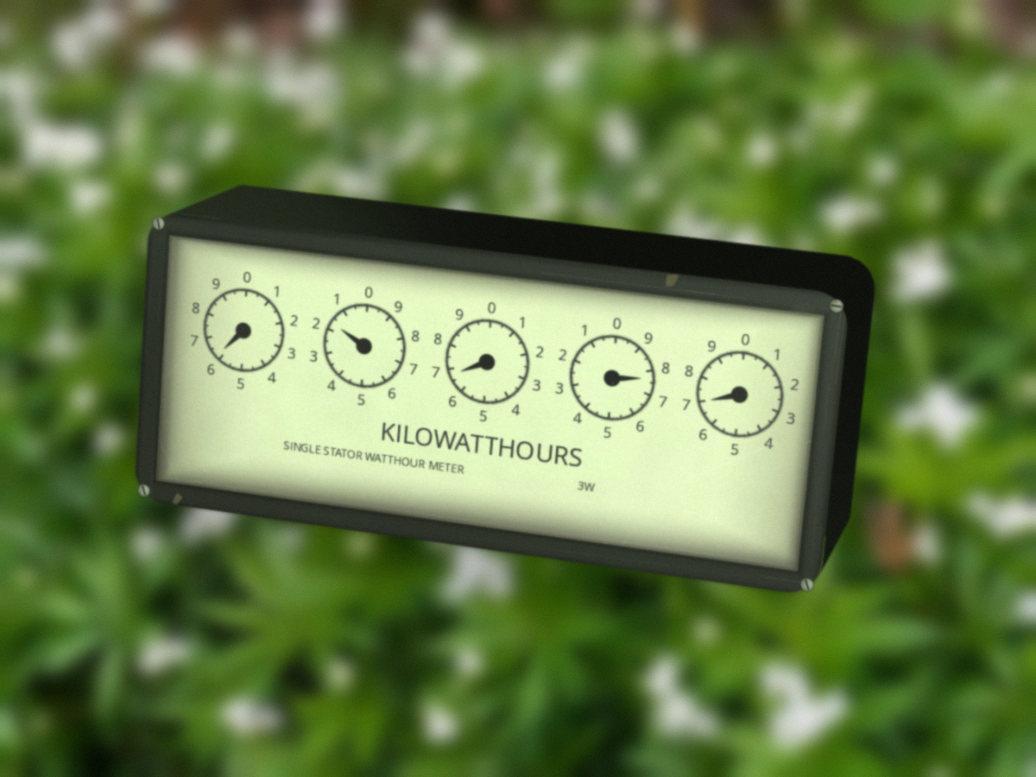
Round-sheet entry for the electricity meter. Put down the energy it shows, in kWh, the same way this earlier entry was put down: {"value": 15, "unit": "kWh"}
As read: {"value": 61677, "unit": "kWh"}
